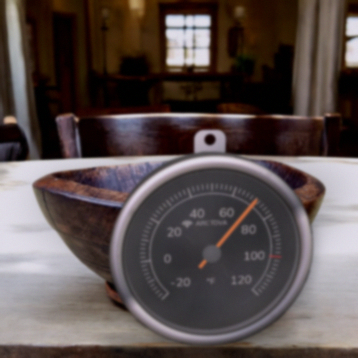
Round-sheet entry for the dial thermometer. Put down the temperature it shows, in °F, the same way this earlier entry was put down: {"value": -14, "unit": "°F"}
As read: {"value": 70, "unit": "°F"}
